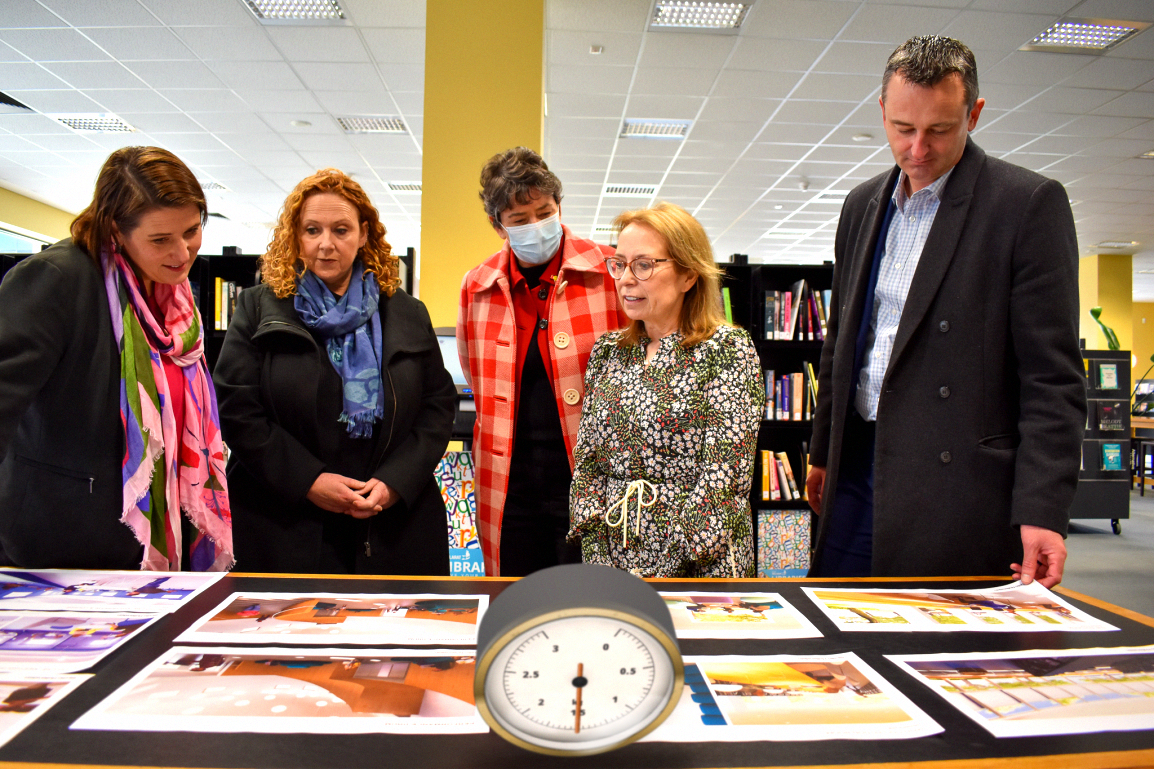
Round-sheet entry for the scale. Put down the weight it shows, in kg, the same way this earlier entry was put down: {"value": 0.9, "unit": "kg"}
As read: {"value": 1.5, "unit": "kg"}
